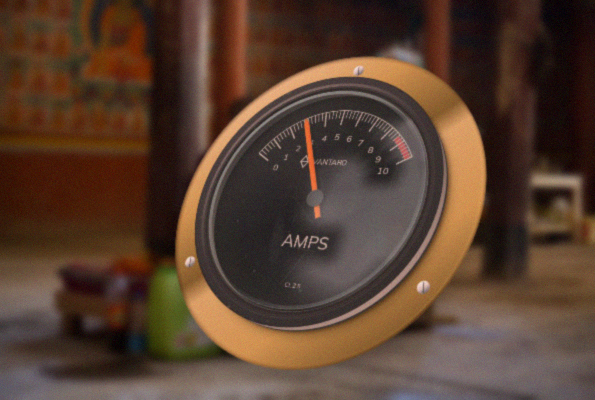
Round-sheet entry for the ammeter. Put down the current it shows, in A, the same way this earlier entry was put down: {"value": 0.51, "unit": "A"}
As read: {"value": 3, "unit": "A"}
